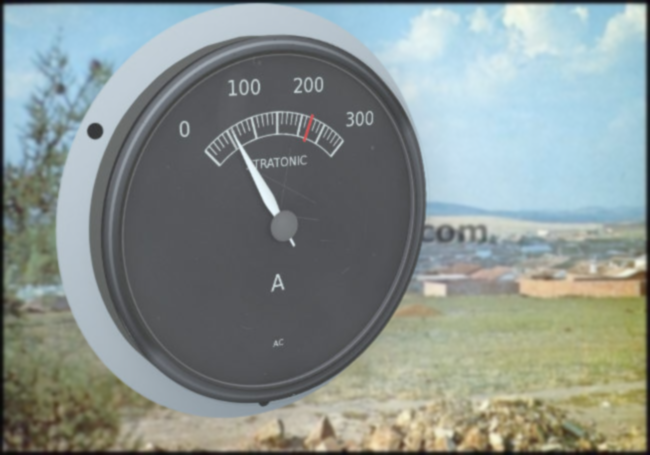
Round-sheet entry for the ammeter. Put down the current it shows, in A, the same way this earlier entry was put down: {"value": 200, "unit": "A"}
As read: {"value": 50, "unit": "A"}
